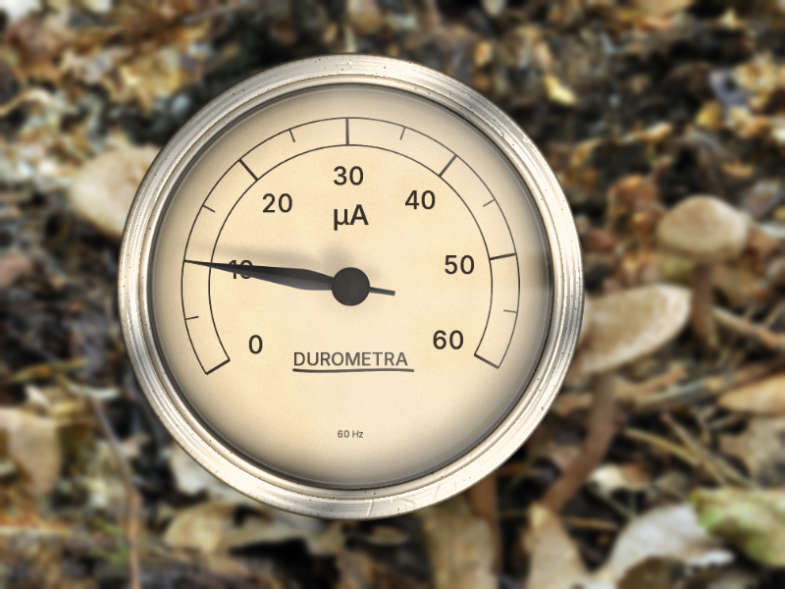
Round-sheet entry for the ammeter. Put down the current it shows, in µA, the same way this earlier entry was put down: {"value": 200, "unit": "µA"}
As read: {"value": 10, "unit": "µA"}
